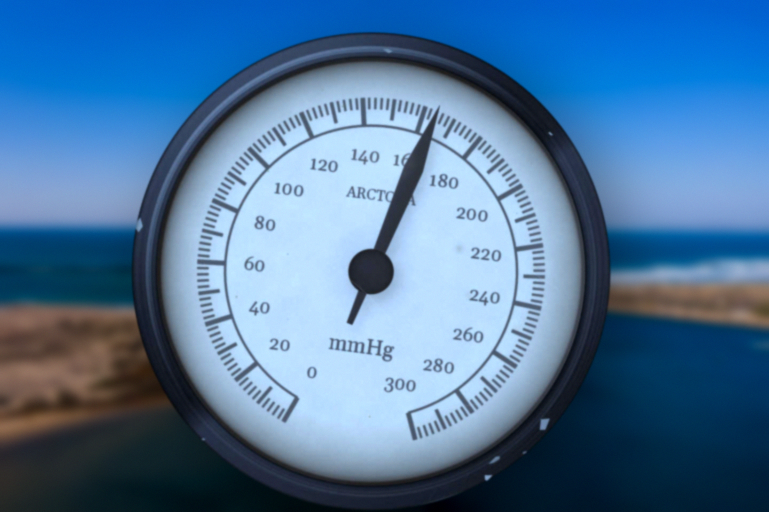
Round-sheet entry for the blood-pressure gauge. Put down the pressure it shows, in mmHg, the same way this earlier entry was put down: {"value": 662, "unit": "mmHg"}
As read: {"value": 164, "unit": "mmHg"}
